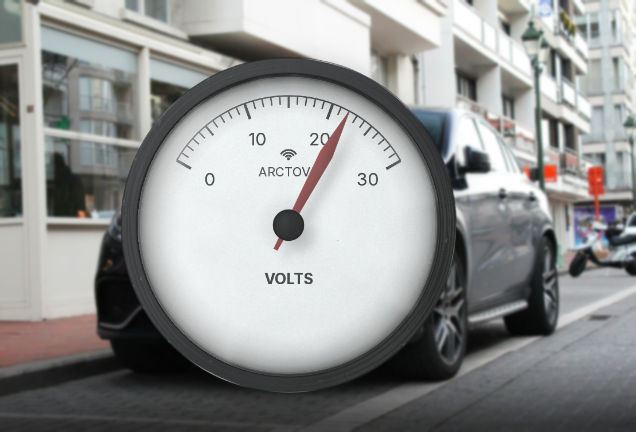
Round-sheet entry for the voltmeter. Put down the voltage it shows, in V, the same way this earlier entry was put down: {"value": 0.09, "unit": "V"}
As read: {"value": 22, "unit": "V"}
